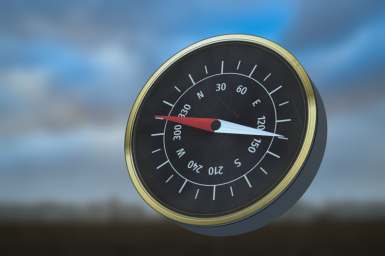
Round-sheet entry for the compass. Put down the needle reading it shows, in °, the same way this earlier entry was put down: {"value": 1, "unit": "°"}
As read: {"value": 315, "unit": "°"}
